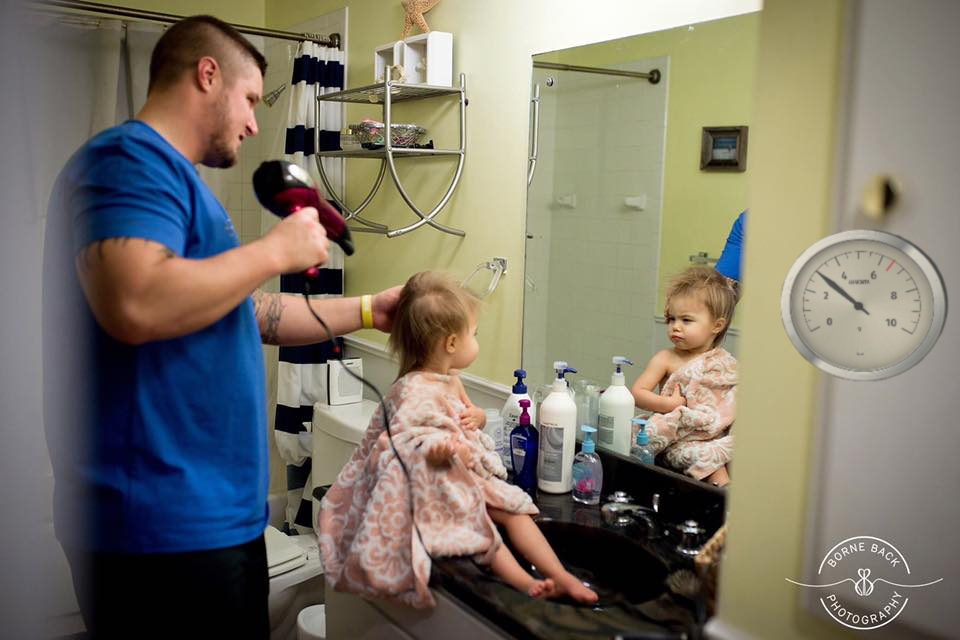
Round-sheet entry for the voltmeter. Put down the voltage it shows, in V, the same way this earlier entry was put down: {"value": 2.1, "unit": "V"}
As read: {"value": 3, "unit": "V"}
